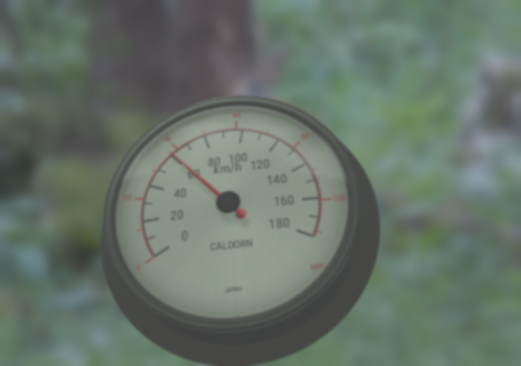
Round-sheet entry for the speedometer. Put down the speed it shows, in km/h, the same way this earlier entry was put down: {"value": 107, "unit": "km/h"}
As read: {"value": 60, "unit": "km/h"}
